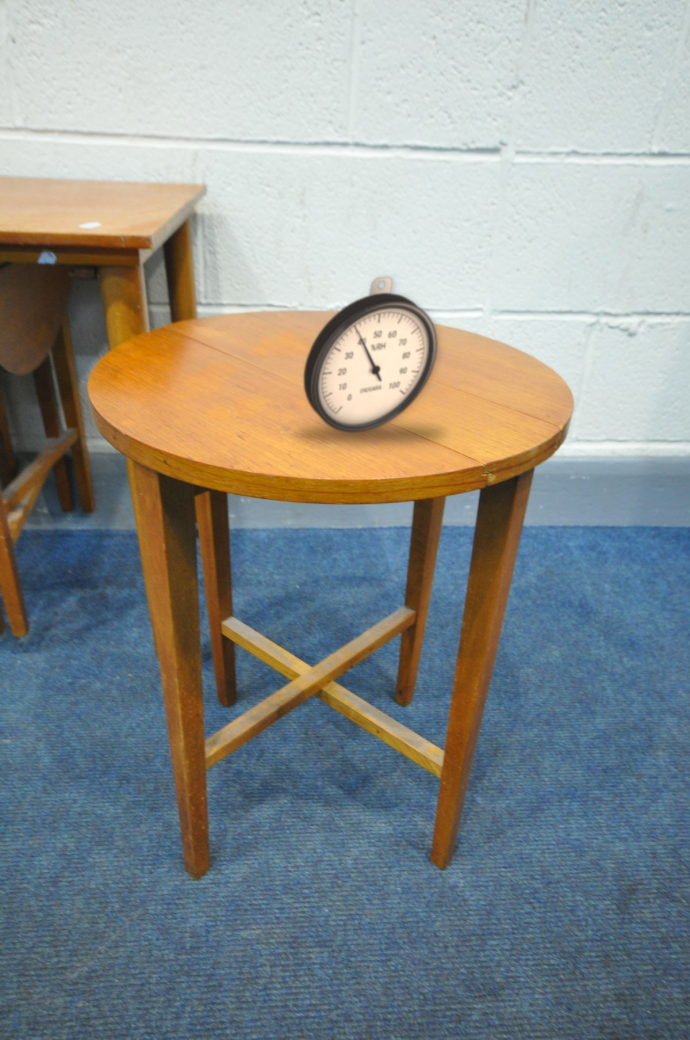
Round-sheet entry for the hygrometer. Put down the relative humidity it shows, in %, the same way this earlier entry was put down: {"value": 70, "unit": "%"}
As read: {"value": 40, "unit": "%"}
